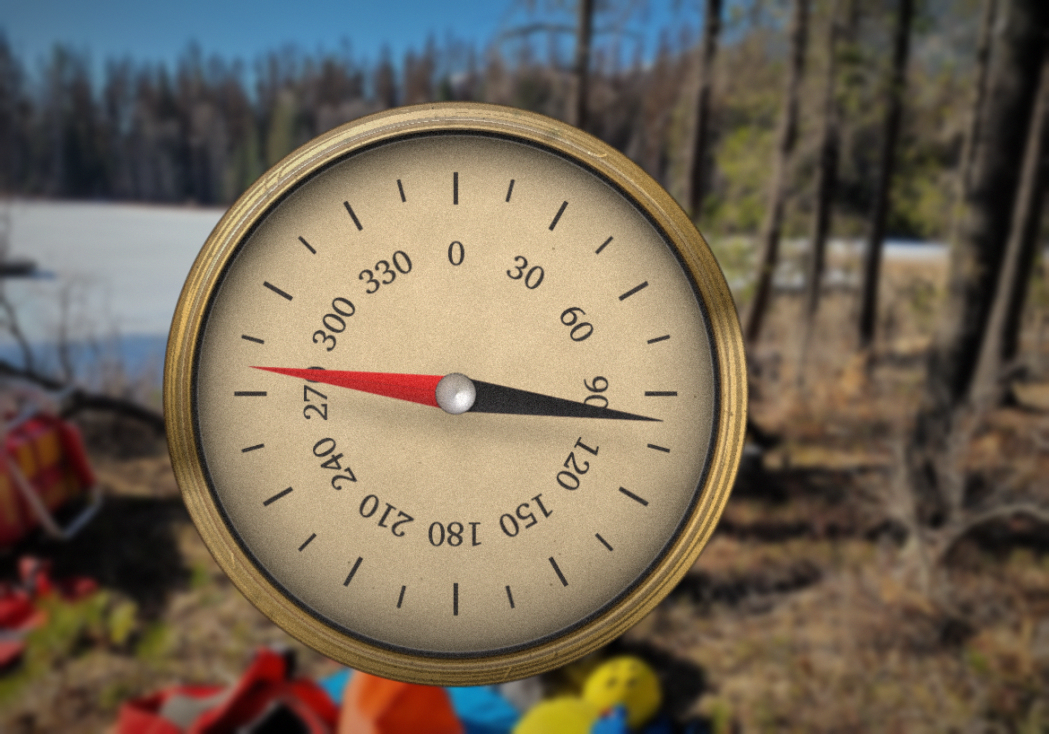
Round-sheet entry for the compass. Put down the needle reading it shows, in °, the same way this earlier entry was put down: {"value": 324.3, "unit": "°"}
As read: {"value": 277.5, "unit": "°"}
